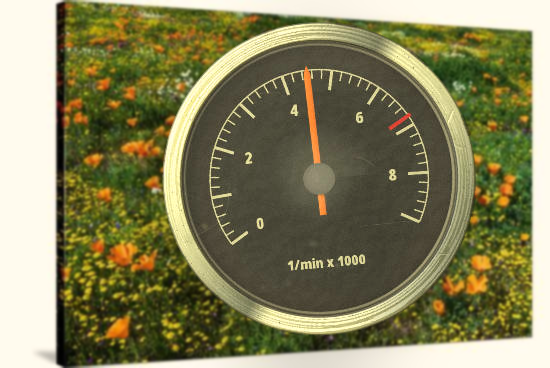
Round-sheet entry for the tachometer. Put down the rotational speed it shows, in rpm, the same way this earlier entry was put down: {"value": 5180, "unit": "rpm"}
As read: {"value": 4500, "unit": "rpm"}
